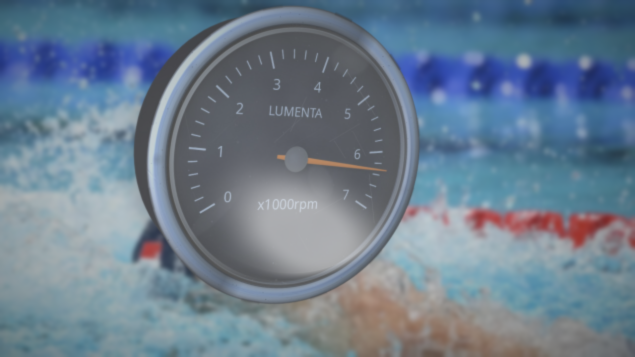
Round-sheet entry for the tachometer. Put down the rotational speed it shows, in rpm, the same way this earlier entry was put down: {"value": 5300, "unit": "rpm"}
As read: {"value": 6300, "unit": "rpm"}
